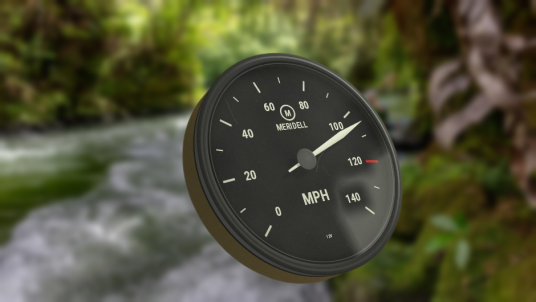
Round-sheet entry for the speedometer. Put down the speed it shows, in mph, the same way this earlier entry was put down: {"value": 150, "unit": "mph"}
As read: {"value": 105, "unit": "mph"}
